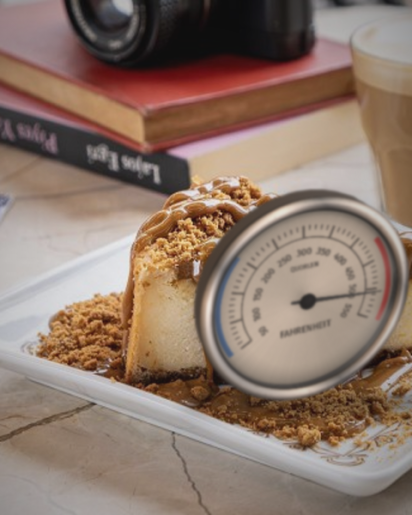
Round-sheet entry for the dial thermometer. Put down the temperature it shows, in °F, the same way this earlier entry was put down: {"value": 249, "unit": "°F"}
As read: {"value": 500, "unit": "°F"}
